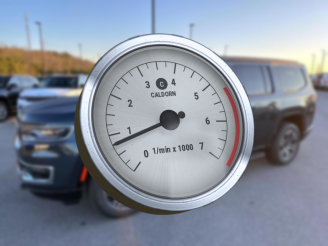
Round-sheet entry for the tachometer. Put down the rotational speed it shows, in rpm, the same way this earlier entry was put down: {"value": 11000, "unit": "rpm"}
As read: {"value": 750, "unit": "rpm"}
